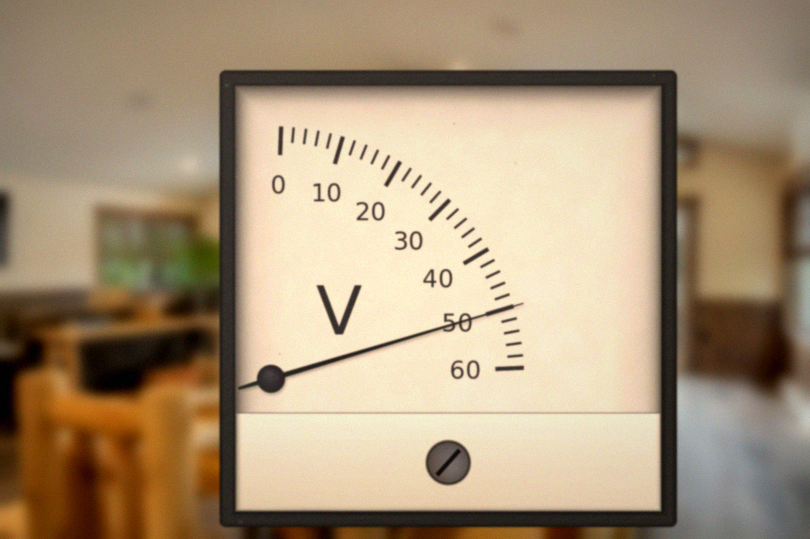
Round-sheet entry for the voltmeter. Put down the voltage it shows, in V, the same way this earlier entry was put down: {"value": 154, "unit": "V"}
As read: {"value": 50, "unit": "V"}
